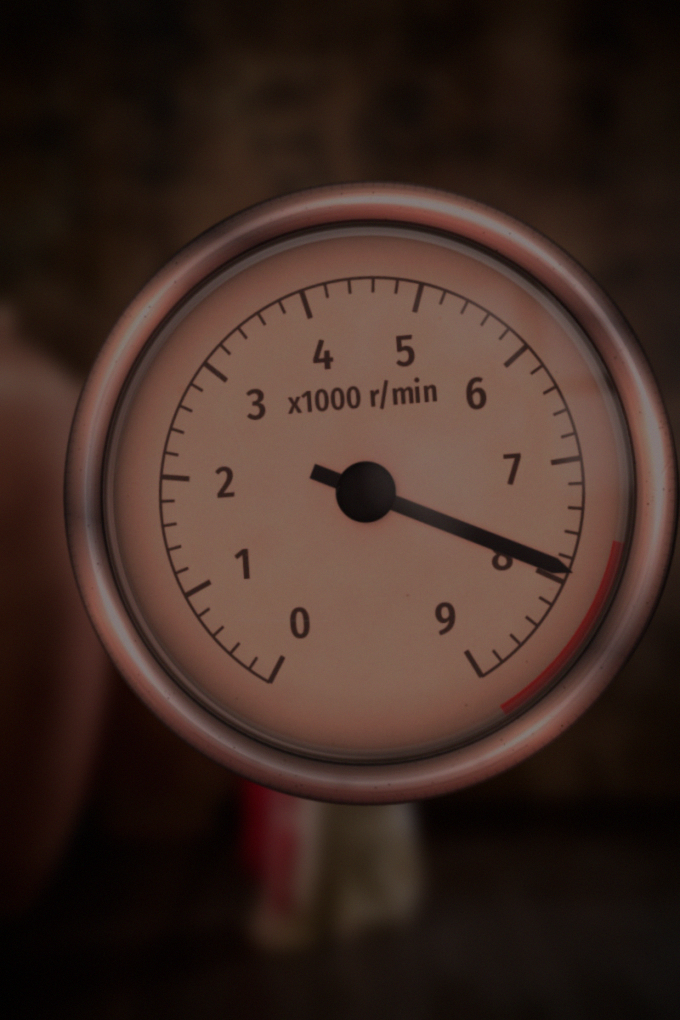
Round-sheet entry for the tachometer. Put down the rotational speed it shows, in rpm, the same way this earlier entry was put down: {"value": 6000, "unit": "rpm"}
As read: {"value": 7900, "unit": "rpm"}
